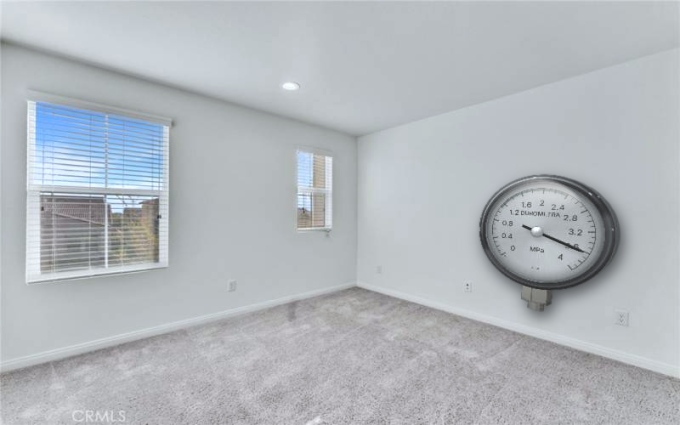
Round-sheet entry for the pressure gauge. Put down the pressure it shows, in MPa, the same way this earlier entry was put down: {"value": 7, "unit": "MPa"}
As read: {"value": 3.6, "unit": "MPa"}
